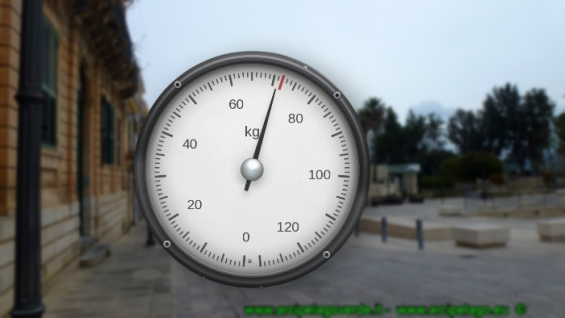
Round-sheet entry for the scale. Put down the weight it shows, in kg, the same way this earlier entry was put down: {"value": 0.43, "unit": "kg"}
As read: {"value": 71, "unit": "kg"}
